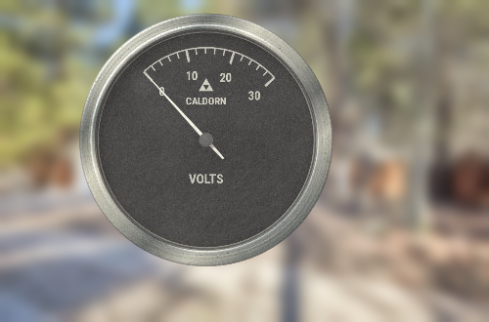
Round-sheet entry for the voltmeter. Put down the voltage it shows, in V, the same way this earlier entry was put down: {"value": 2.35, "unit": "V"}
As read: {"value": 0, "unit": "V"}
